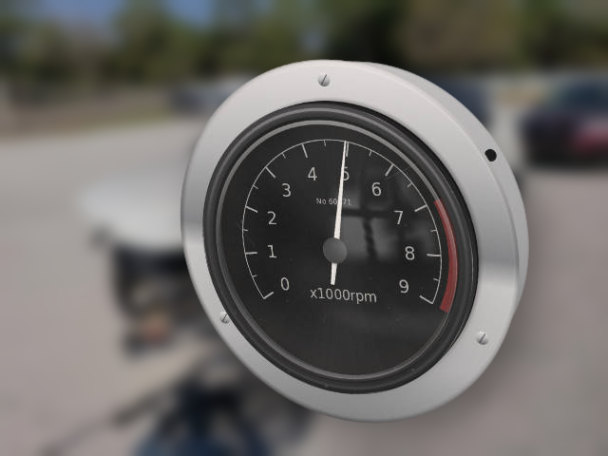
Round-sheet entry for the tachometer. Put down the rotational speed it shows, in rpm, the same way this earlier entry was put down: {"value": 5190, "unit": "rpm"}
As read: {"value": 5000, "unit": "rpm"}
